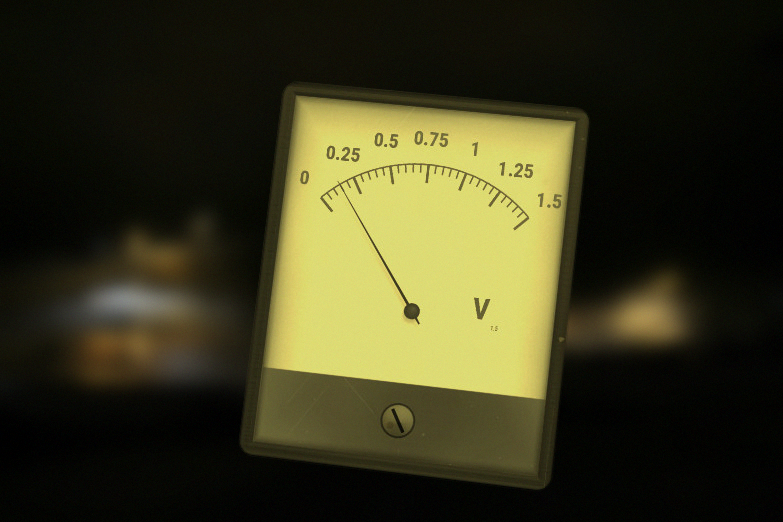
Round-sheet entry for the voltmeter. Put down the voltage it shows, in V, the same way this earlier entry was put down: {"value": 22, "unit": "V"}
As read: {"value": 0.15, "unit": "V"}
